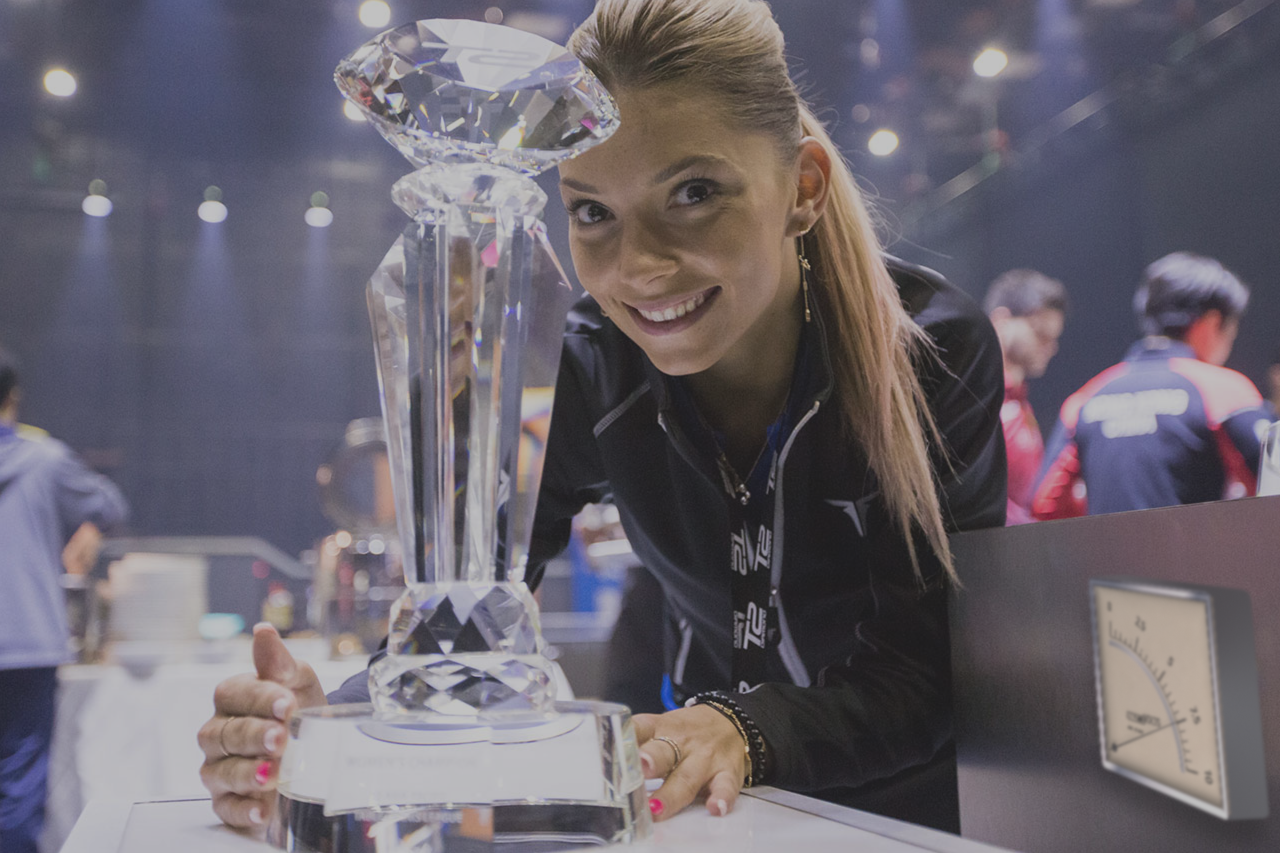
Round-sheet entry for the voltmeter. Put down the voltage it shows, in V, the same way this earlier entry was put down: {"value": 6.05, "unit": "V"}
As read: {"value": 7.5, "unit": "V"}
